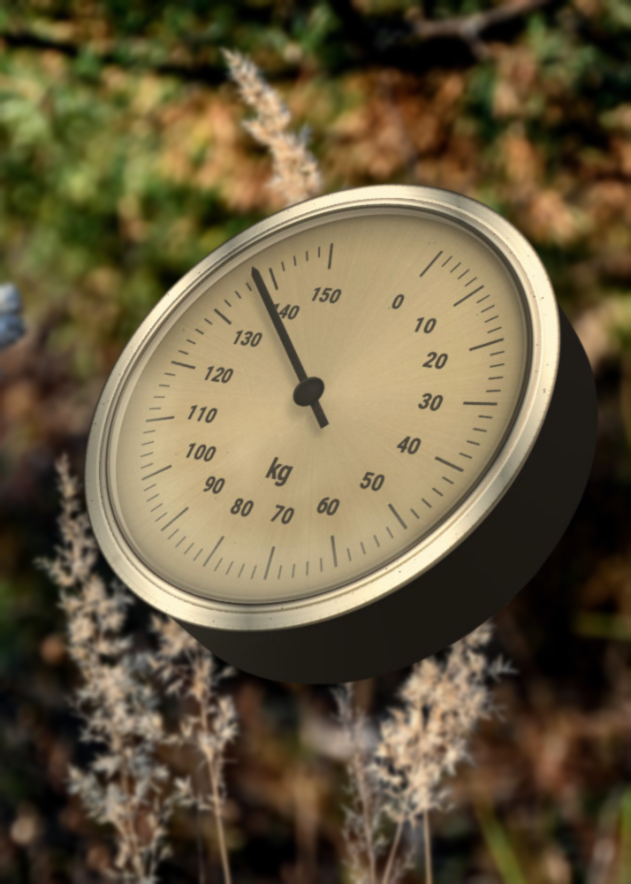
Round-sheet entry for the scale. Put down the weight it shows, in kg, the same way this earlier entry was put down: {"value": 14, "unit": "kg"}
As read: {"value": 138, "unit": "kg"}
